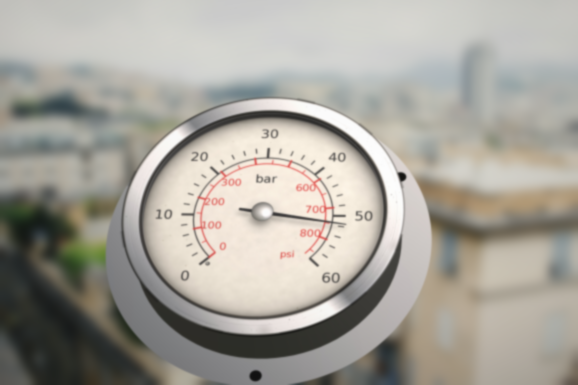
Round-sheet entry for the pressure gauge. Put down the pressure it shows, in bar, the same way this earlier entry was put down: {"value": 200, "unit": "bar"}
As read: {"value": 52, "unit": "bar"}
